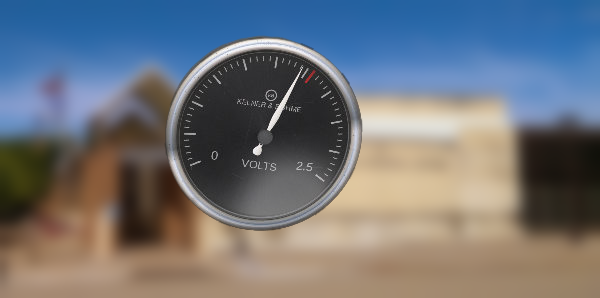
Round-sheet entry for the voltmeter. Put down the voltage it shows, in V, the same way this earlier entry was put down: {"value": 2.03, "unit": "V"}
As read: {"value": 1.45, "unit": "V"}
